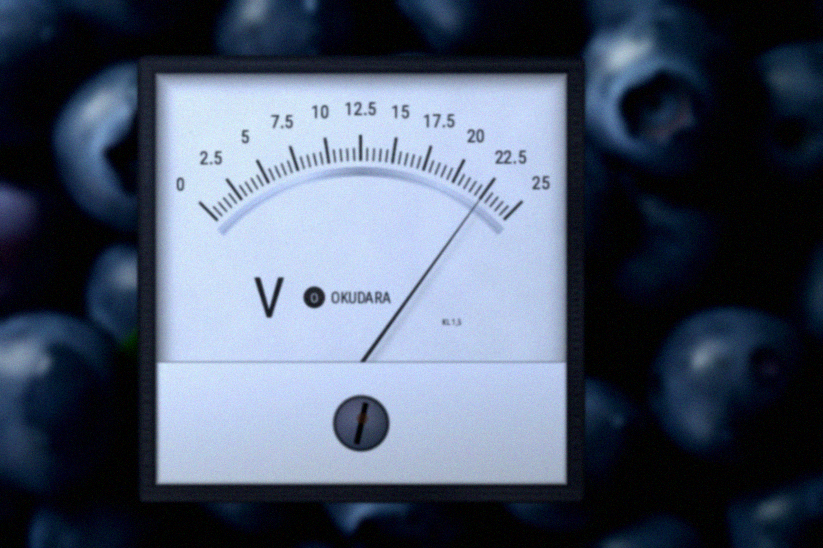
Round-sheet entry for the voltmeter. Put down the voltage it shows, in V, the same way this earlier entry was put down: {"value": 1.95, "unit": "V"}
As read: {"value": 22.5, "unit": "V"}
